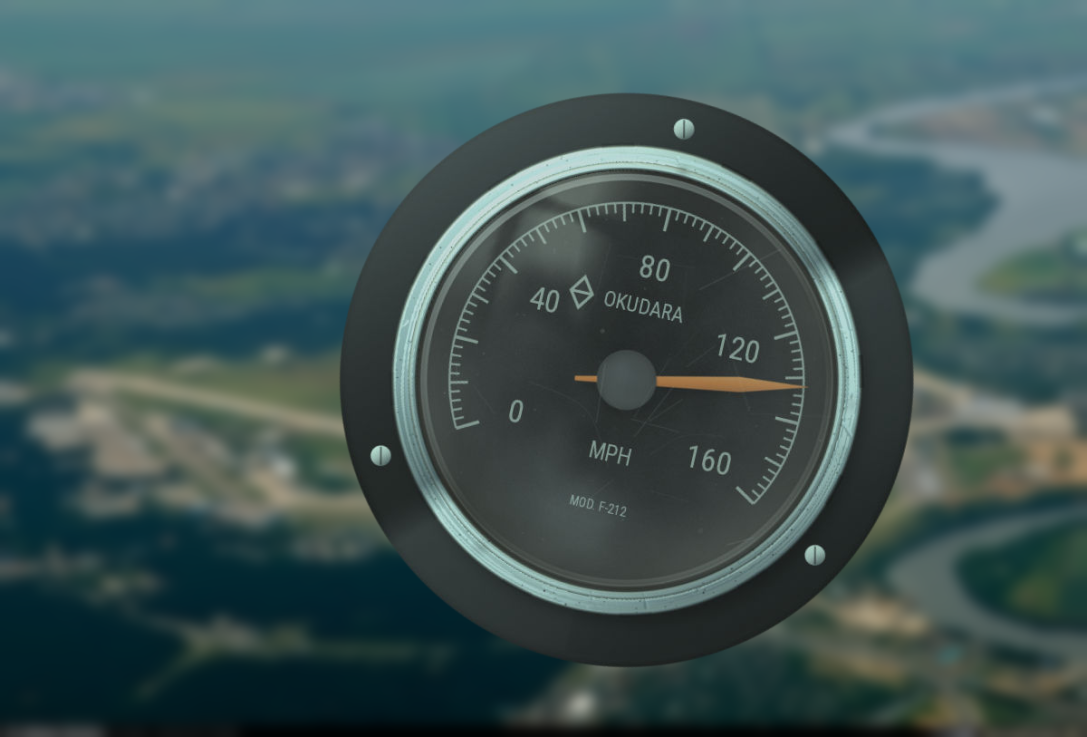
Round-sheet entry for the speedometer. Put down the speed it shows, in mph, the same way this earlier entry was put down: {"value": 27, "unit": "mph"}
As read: {"value": 132, "unit": "mph"}
